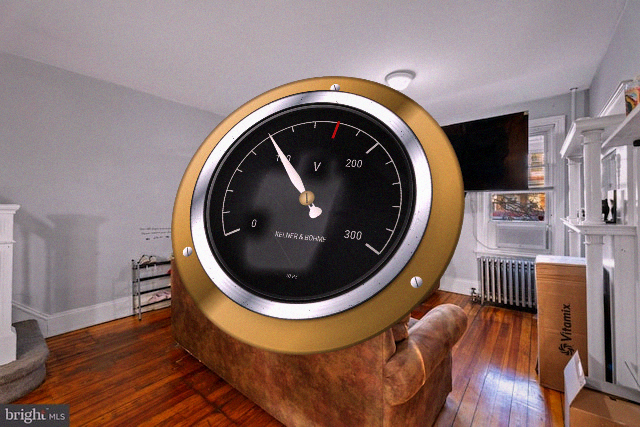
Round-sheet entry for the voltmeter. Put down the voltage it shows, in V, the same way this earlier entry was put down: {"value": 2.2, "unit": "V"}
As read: {"value": 100, "unit": "V"}
